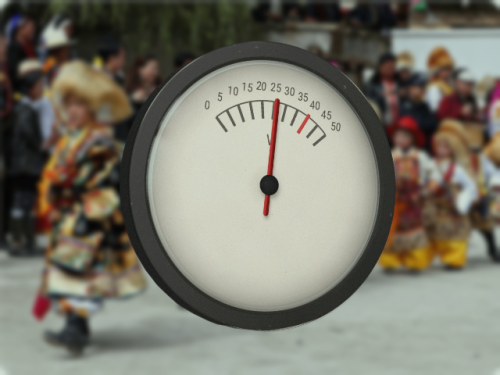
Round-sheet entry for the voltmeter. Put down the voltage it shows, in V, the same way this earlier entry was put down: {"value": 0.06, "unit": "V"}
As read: {"value": 25, "unit": "V"}
